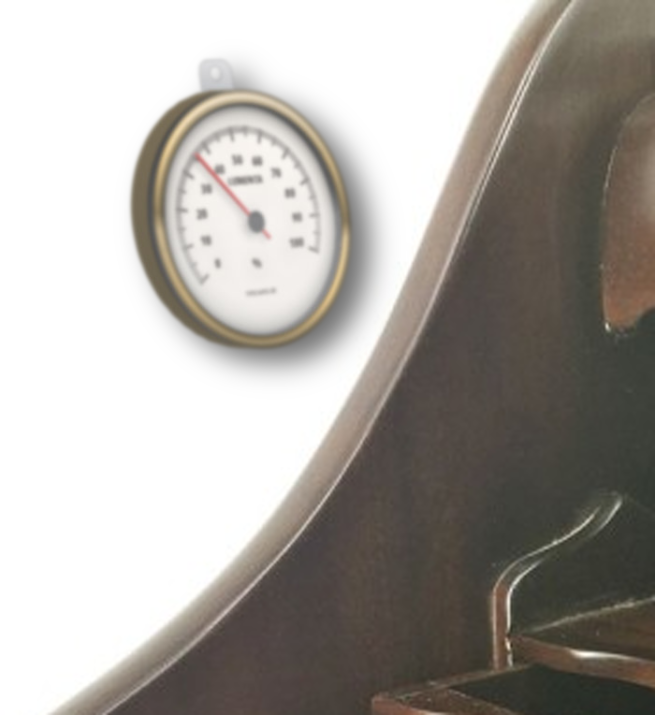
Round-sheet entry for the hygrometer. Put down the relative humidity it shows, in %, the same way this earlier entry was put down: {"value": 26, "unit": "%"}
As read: {"value": 35, "unit": "%"}
